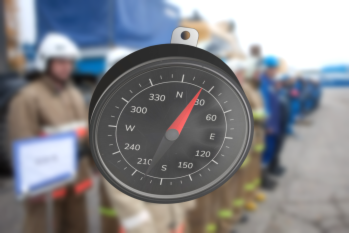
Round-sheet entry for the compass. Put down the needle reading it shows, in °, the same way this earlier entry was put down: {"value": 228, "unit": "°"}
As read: {"value": 20, "unit": "°"}
